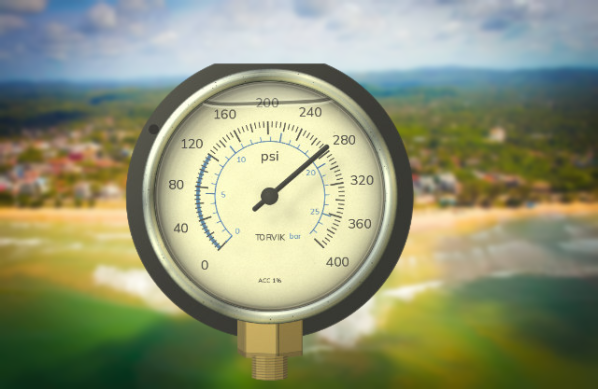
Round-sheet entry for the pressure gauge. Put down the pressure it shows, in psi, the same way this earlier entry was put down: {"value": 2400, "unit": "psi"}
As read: {"value": 275, "unit": "psi"}
